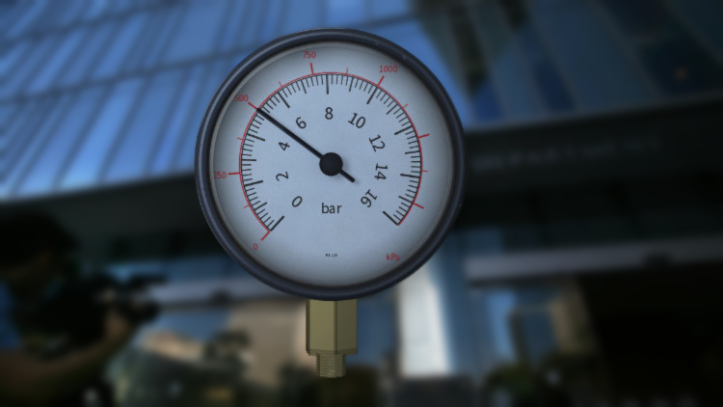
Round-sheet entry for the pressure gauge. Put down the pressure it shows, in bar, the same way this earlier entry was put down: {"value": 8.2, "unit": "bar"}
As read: {"value": 5, "unit": "bar"}
